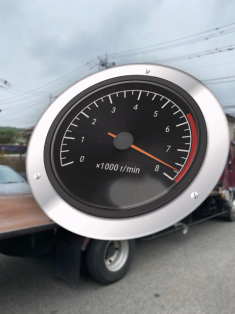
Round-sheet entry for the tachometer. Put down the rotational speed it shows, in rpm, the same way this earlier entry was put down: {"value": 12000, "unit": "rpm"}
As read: {"value": 7750, "unit": "rpm"}
